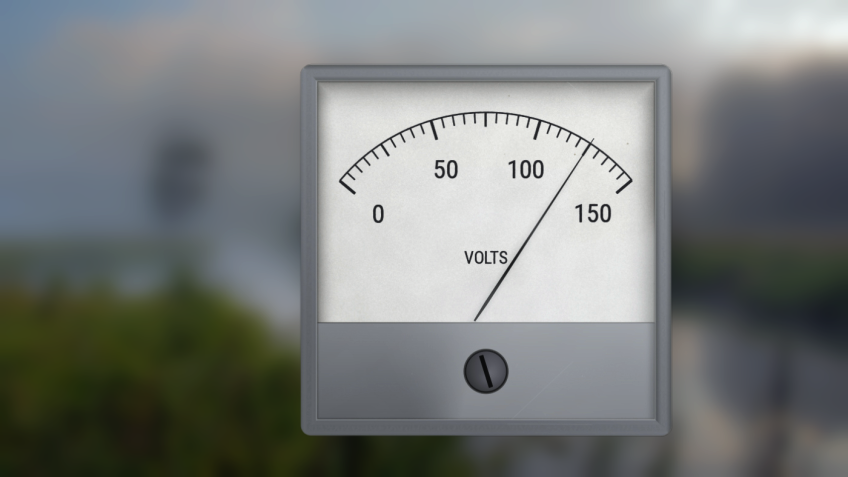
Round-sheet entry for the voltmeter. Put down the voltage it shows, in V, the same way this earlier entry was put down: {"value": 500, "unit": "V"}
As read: {"value": 125, "unit": "V"}
